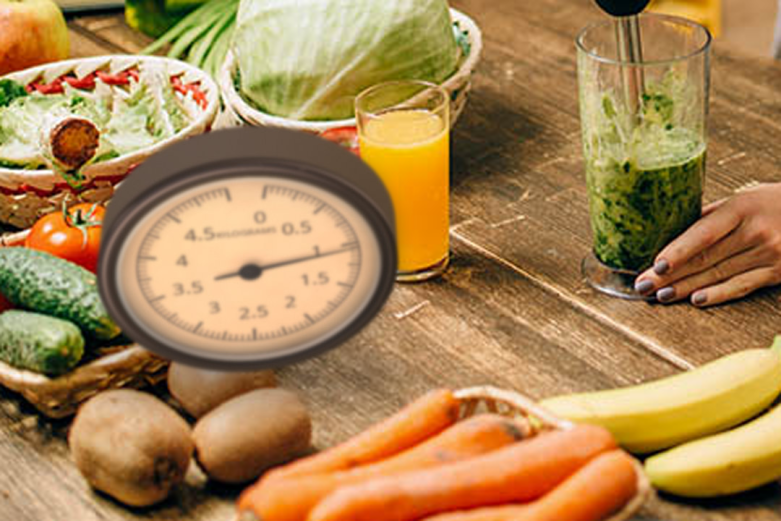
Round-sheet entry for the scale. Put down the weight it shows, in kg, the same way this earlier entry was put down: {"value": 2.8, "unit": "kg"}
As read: {"value": 1, "unit": "kg"}
